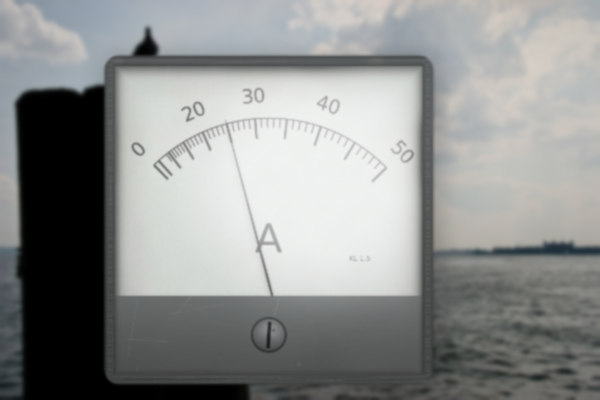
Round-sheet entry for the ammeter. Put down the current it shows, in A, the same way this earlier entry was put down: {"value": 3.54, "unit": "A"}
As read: {"value": 25, "unit": "A"}
